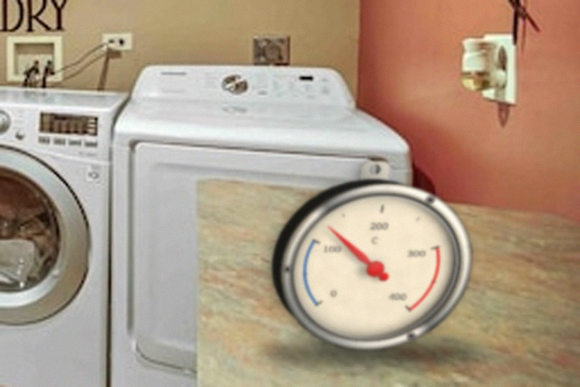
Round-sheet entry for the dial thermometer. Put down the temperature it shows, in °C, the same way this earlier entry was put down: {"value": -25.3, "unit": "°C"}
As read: {"value": 125, "unit": "°C"}
